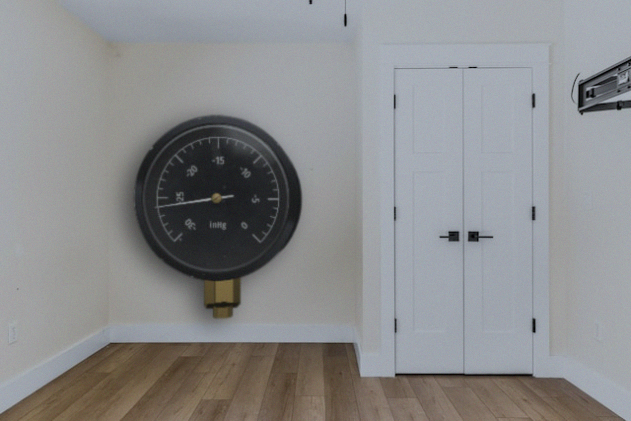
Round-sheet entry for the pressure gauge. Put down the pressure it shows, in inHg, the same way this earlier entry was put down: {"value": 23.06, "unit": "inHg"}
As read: {"value": -26, "unit": "inHg"}
